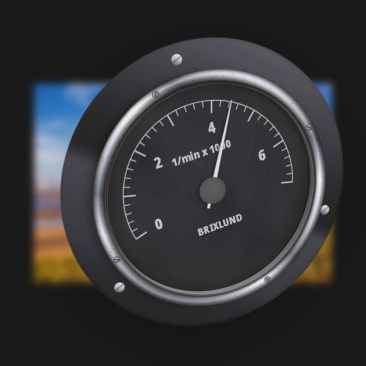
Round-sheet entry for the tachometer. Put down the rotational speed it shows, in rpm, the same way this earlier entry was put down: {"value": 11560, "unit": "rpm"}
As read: {"value": 4400, "unit": "rpm"}
